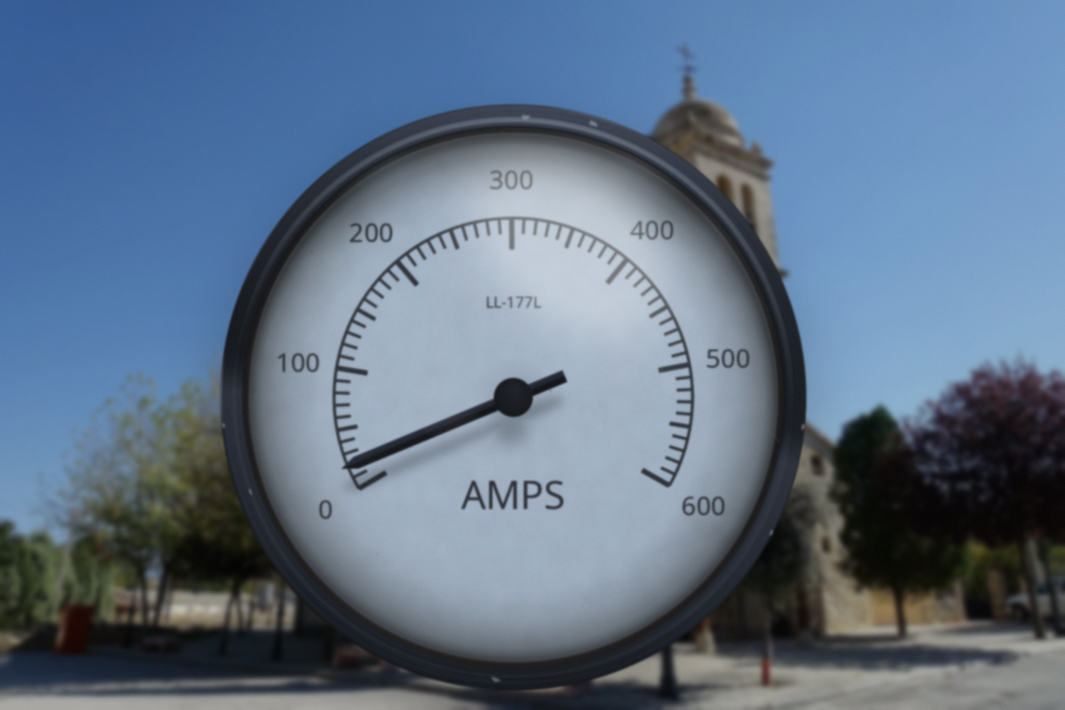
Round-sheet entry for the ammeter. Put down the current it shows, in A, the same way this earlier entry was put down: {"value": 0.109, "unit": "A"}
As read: {"value": 20, "unit": "A"}
